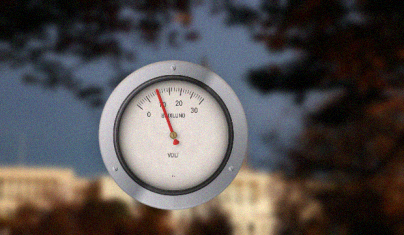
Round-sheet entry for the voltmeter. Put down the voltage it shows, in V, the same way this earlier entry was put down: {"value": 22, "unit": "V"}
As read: {"value": 10, "unit": "V"}
